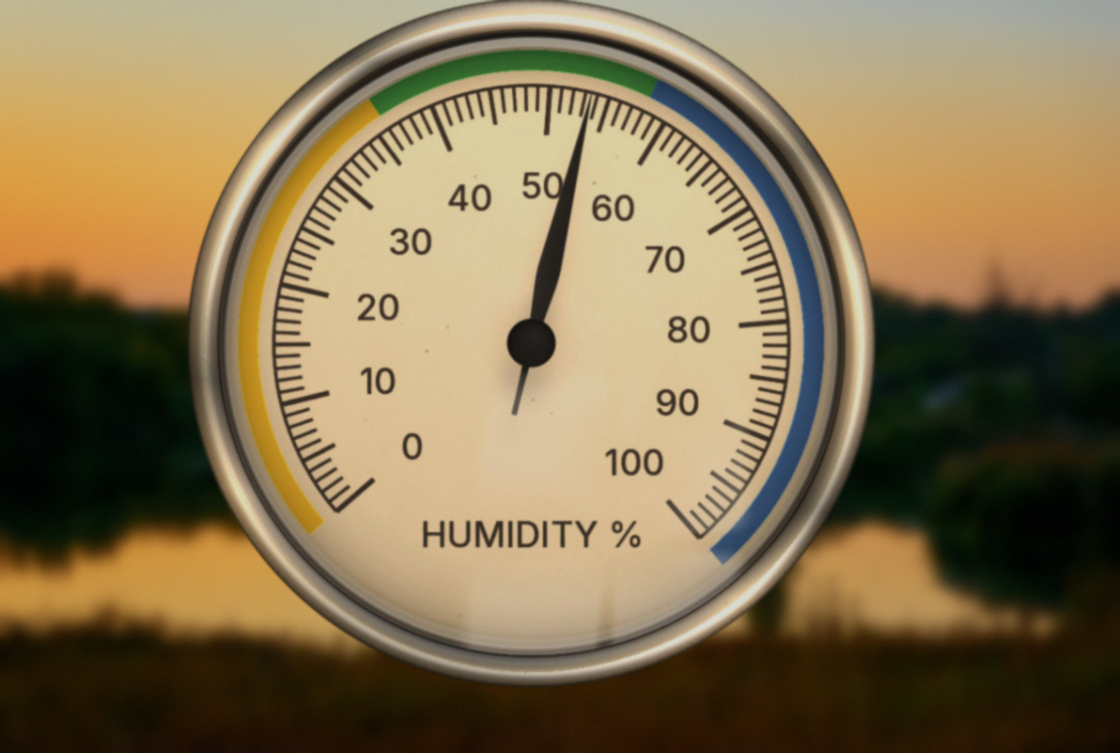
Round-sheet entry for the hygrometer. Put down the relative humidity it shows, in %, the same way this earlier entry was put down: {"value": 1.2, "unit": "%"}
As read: {"value": 53.5, "unit": "%"}
